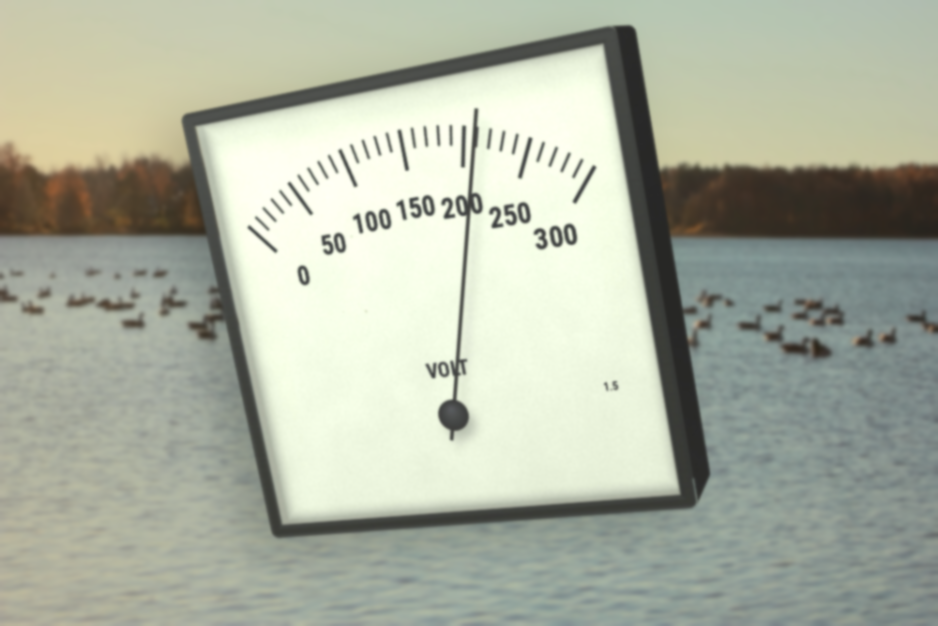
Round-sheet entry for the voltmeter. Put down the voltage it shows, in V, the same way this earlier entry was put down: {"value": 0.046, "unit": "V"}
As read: {"value": 210, "unit": "V"}
